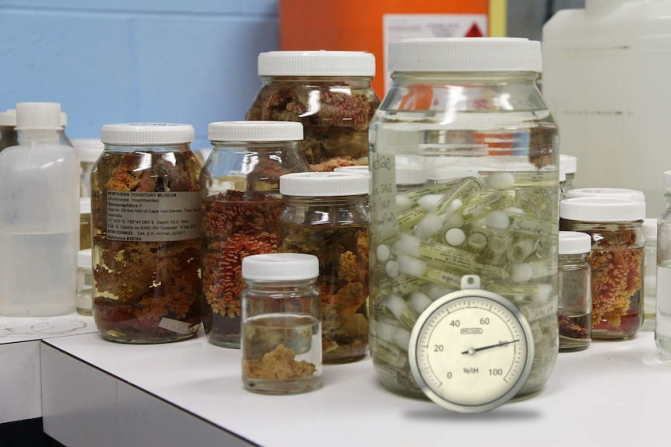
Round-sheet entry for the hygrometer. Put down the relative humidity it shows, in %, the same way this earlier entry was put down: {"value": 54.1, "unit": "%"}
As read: {"value": 80, "unit": "%"}
